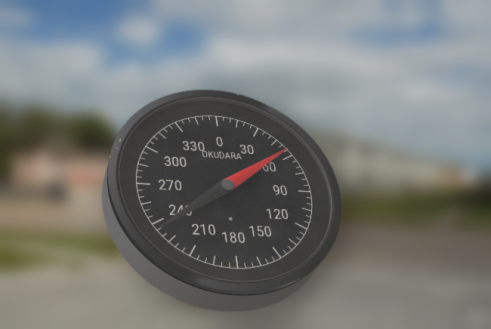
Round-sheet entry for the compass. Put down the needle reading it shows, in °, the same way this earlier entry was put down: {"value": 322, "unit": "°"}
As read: {"value": 55, "unit": "°"}
